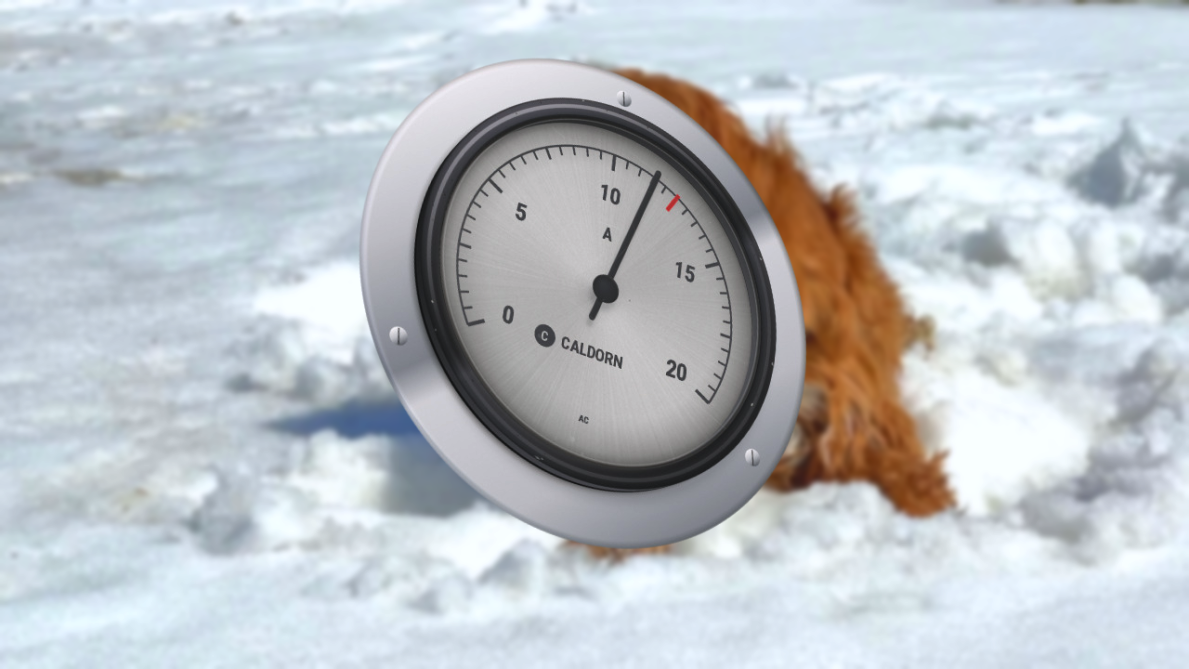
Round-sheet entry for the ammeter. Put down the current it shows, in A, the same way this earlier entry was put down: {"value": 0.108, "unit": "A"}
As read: {"value": 11.5, "unit": "A"}
